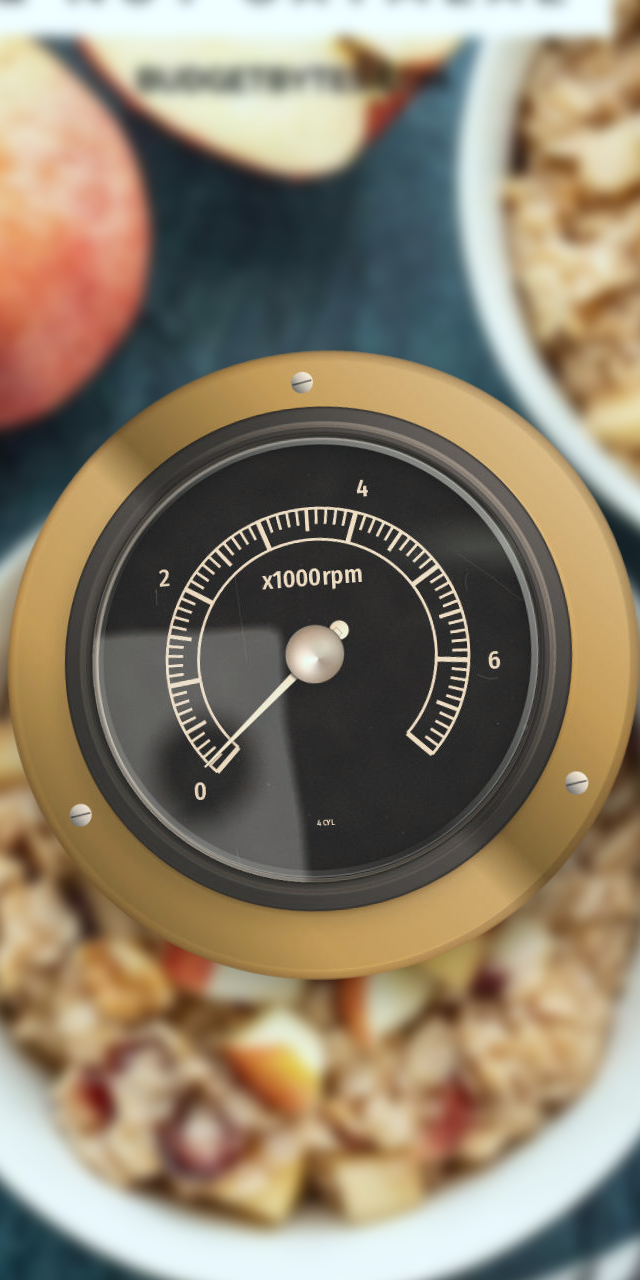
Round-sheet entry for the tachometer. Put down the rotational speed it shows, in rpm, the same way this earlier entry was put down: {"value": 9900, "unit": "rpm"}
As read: {"value": 100, "unit": "rpm"}
